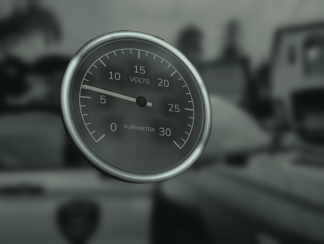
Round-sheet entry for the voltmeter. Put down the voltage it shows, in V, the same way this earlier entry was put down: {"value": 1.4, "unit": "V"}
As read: {"value": 6, "unit": "V"}
